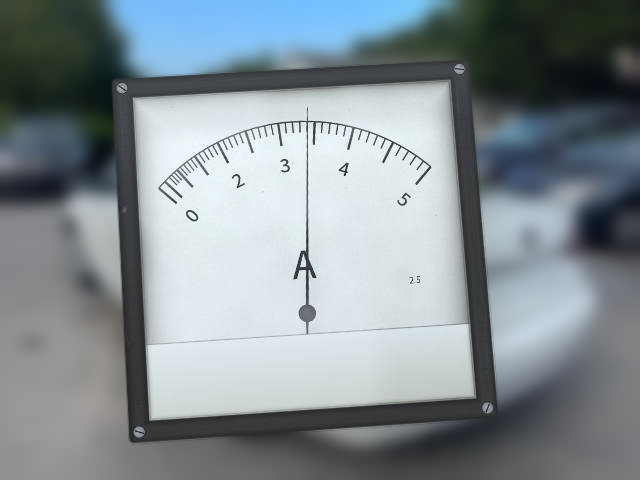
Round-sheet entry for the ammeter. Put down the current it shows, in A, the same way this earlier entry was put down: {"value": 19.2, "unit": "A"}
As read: {"value": 3.4, "unit": "A"}
